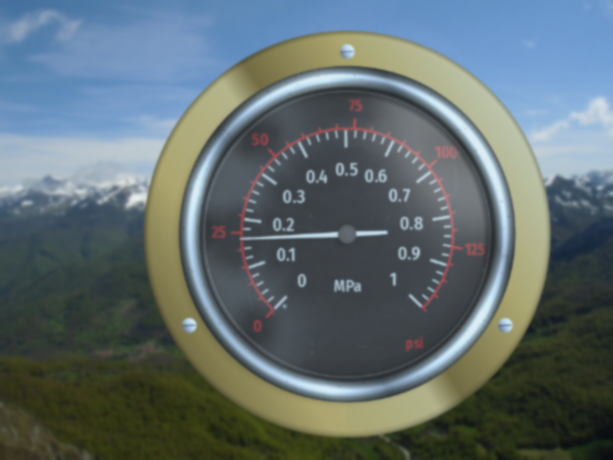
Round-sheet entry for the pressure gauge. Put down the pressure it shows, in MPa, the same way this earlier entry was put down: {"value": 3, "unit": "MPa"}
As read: {"value": 0.16, "unit": "MPa"}
